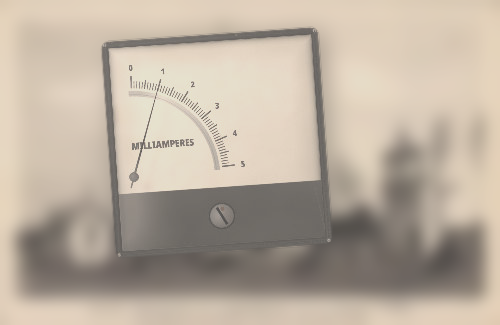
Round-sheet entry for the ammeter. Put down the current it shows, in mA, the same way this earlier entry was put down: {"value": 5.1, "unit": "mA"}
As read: {"value": 1, "unit": "mA"}
